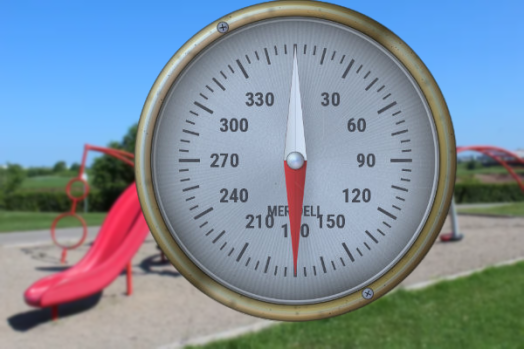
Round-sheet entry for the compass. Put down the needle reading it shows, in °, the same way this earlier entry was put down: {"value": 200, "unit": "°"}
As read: {"value": 180, "unit": "°"}
